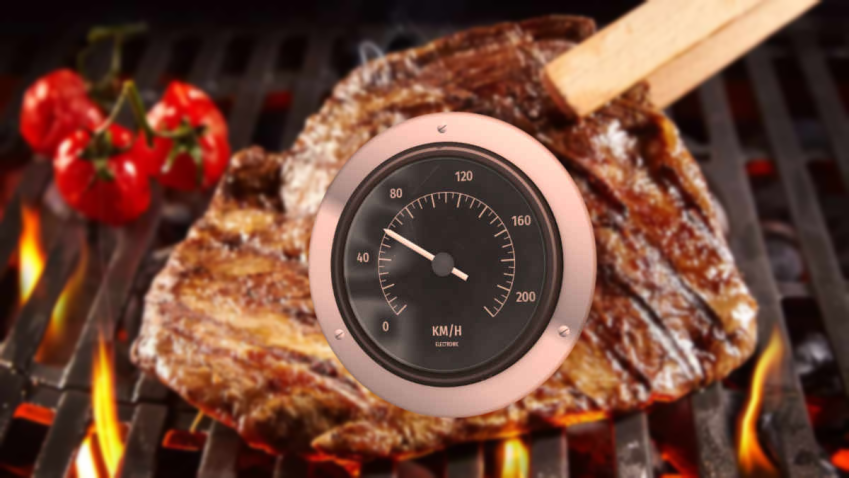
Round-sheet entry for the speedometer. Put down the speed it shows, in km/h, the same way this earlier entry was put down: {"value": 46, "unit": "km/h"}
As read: {"value": 60, "unit": "km/h"}
